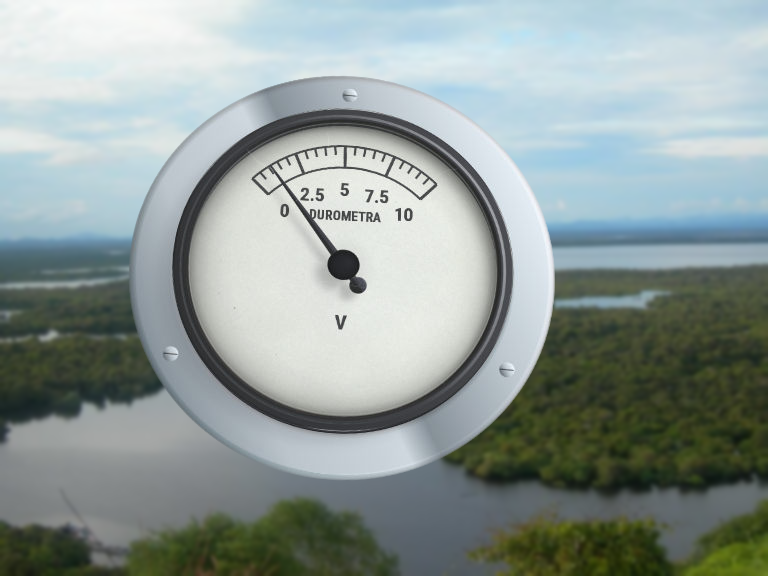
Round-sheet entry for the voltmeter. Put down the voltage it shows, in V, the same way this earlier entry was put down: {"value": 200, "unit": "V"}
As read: {"value": 1, "unit": "V"}
